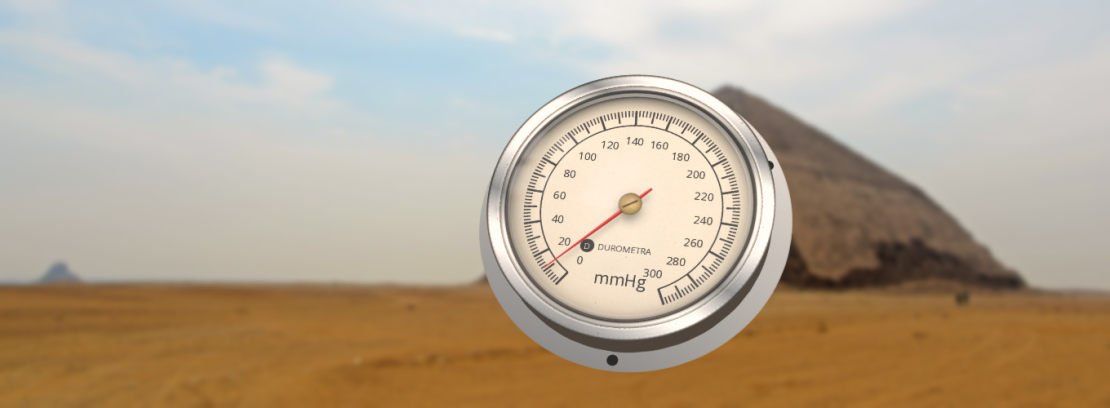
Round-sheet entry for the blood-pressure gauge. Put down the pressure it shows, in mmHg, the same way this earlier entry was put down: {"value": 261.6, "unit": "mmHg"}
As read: {"value": 10, "unit": "mmHg"}
